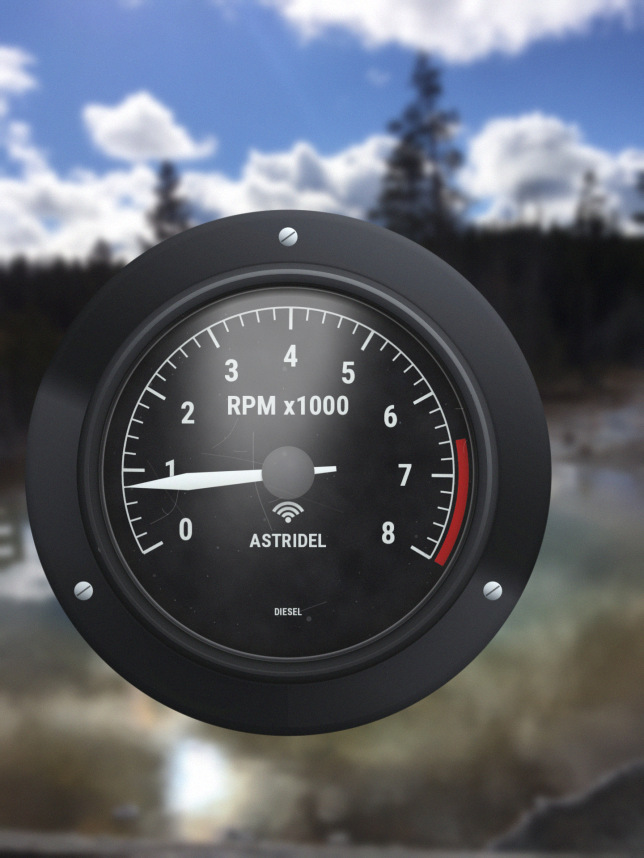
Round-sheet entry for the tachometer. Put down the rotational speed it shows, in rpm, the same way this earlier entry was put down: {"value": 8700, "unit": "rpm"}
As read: {"value": 800, "unit": "rpm"}
